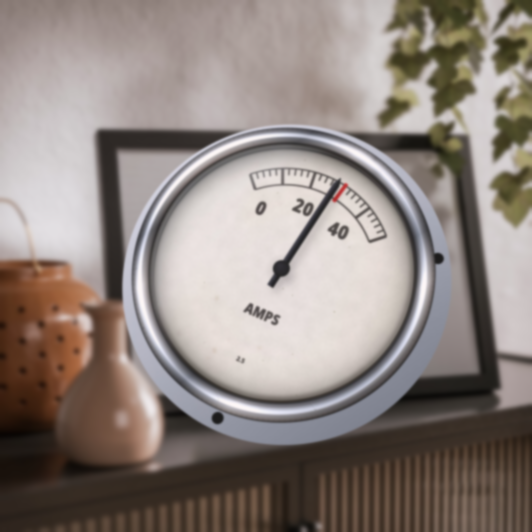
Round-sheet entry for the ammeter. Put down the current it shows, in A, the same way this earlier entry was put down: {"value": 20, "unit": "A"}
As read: {"value": 28, "unit": "A"}
